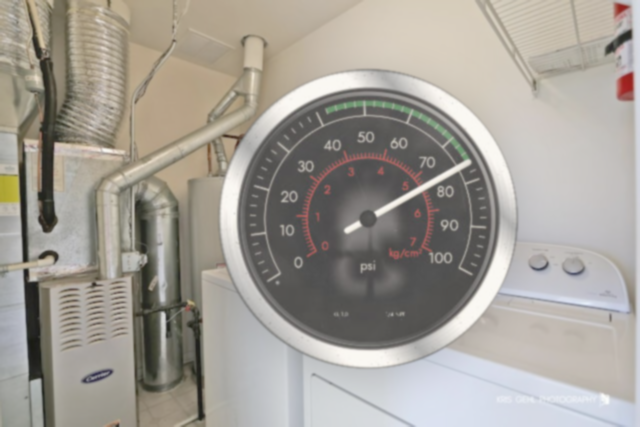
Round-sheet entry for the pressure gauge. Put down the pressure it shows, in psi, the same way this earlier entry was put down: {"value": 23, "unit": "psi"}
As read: {"value": 76, "unit": "psi"}
